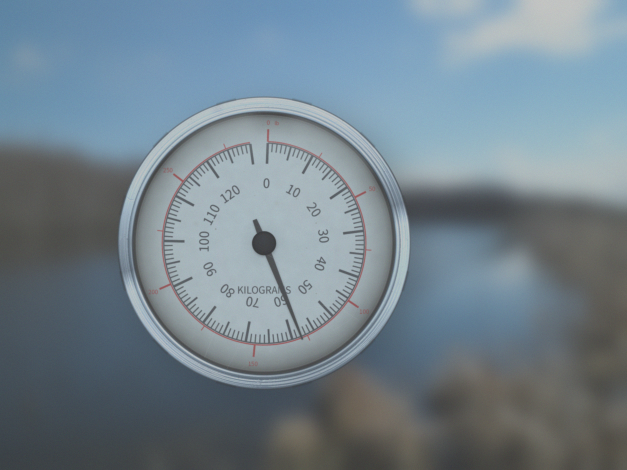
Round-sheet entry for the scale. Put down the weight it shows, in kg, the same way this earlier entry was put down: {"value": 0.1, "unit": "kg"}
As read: {"value": 58, "unit": "kg"}
